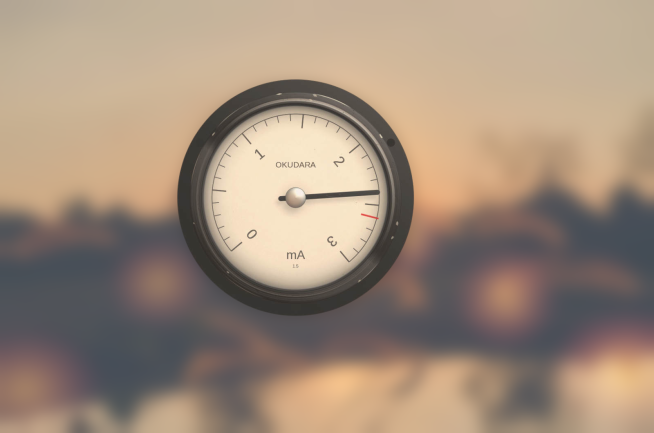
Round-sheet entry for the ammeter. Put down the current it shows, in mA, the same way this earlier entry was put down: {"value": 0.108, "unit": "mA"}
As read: {"value": 2.4, "unit": "mA"}
